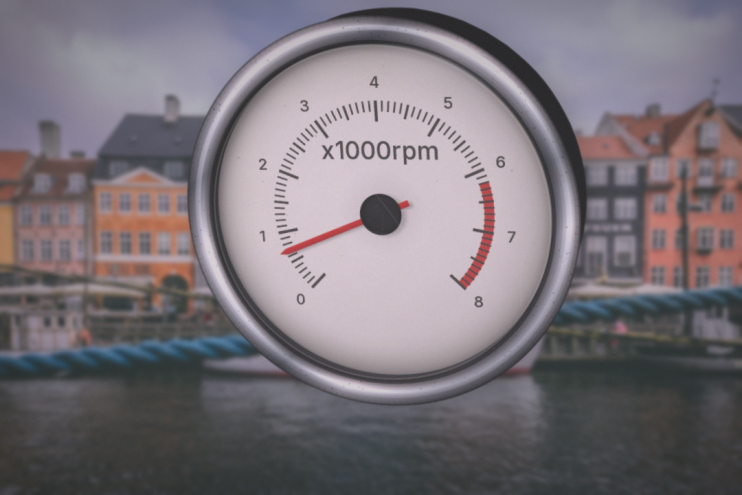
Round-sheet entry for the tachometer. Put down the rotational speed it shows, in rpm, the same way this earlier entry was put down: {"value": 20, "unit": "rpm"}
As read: {"value": 700, "unit": "rpm"}
